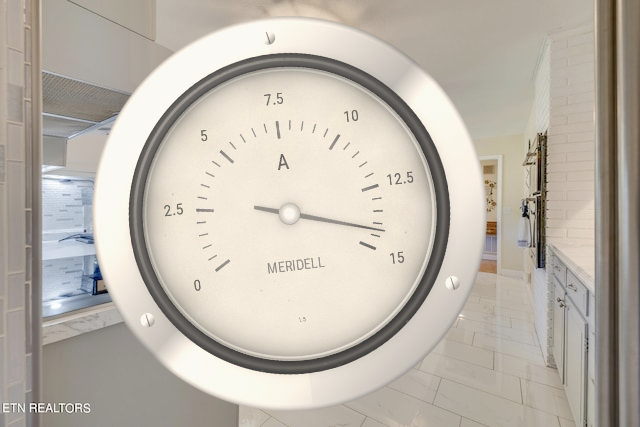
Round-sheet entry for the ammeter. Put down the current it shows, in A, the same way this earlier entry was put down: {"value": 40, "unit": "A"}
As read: {"value": 14.25, "unit": "A"}
